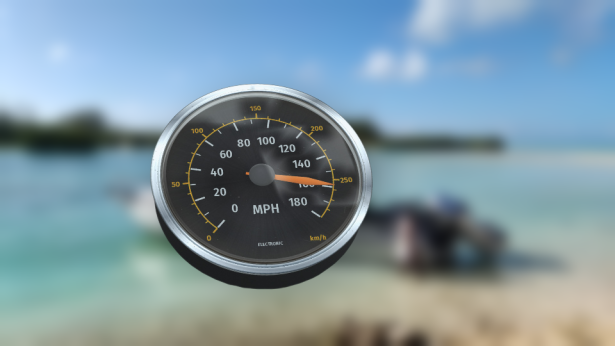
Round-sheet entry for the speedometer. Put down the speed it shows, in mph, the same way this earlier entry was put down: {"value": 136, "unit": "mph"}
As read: {"value": 160, "unit": "mph"}
